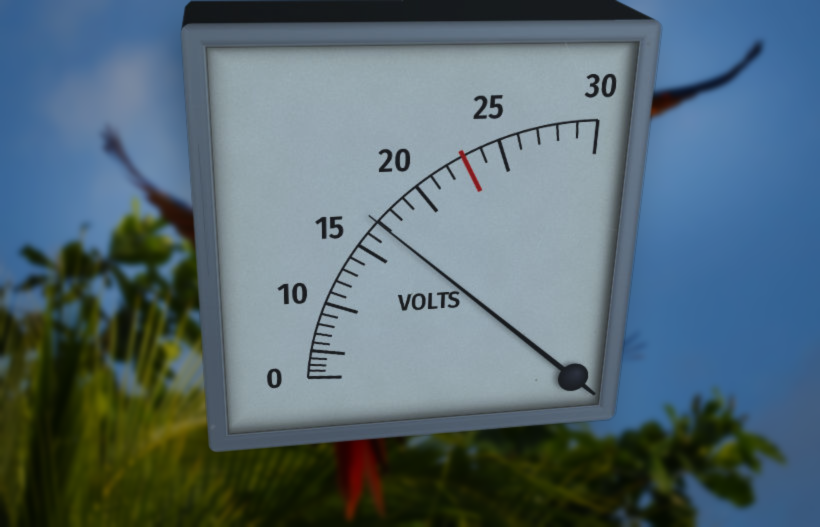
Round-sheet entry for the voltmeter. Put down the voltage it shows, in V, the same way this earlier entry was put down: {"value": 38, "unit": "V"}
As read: {"value": 17, "unit": "V"}
